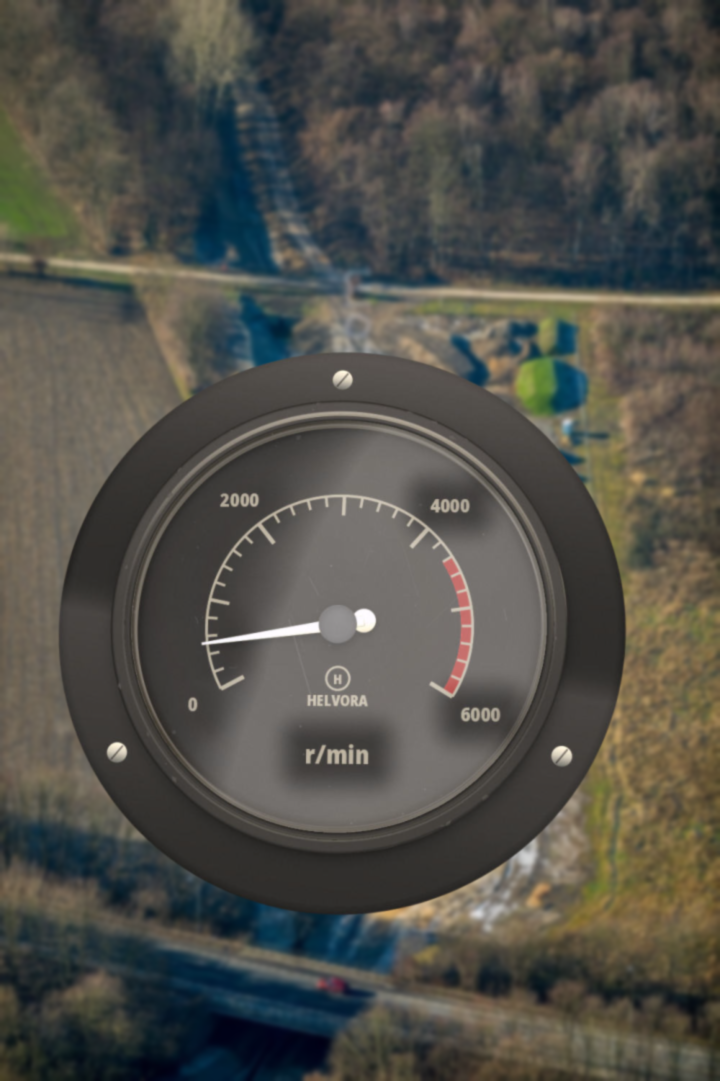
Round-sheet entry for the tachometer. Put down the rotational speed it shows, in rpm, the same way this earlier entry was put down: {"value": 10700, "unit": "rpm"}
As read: {"value": 500, "unit": "rpm"}
